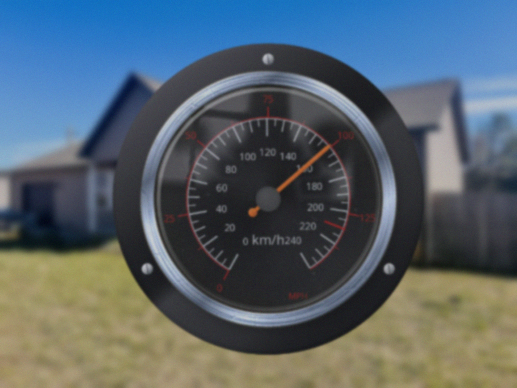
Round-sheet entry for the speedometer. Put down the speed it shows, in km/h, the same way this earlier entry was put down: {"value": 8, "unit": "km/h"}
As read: {"value": 160, "unit": "km/h"}
